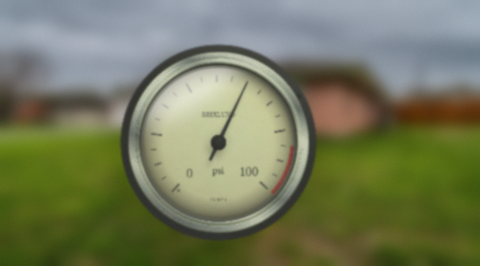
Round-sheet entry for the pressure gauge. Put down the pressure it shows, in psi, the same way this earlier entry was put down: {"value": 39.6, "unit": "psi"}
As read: {"value": 60, "unit": "psi"}
